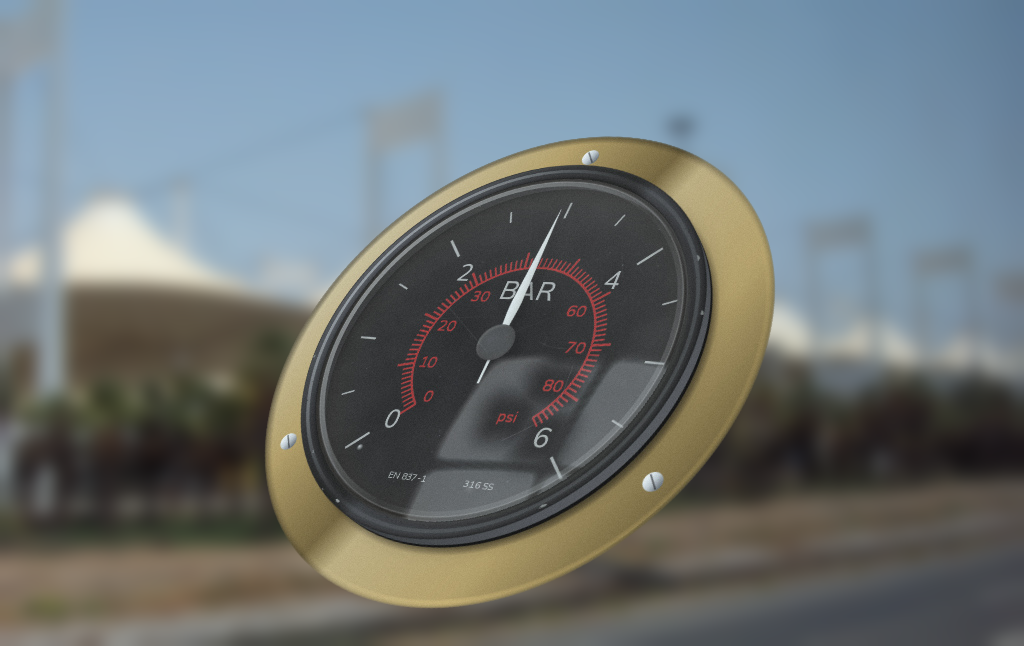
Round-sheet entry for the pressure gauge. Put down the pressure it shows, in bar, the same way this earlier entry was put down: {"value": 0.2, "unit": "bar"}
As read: {"value": 3, "unit": "bar"}
